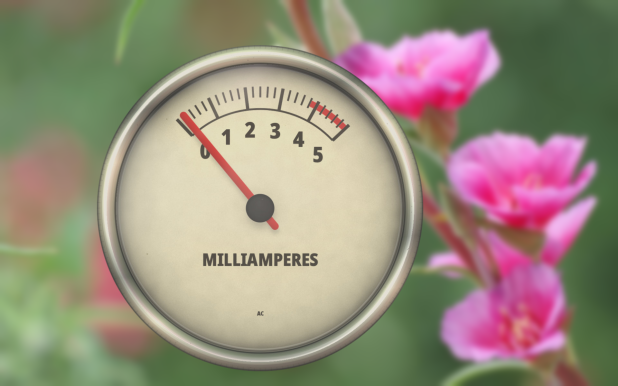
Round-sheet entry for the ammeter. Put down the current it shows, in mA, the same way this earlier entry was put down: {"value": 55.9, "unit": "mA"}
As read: {"value": 0.2, "unit": "mA"}
